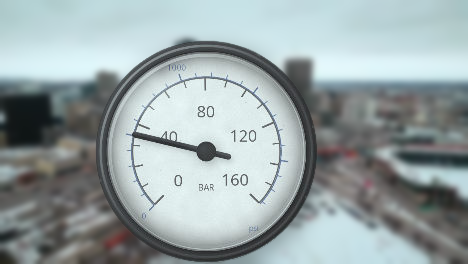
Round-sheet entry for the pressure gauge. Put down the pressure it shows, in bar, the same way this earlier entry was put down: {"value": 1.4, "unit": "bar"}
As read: {"value": 35, "unit": "bar"}
